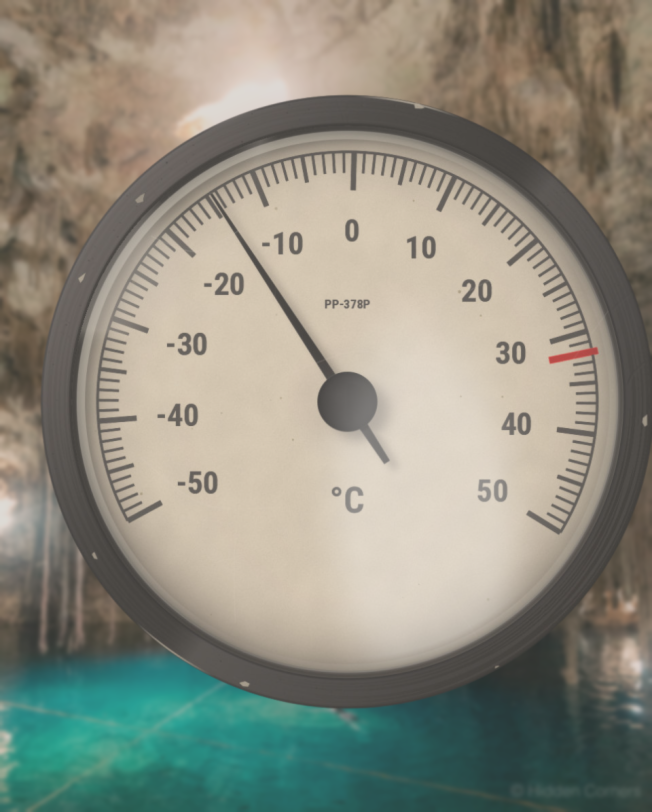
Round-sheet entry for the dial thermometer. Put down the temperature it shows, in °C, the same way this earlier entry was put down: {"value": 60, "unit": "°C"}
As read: {"value": -14.5, "unit": "°C"}
